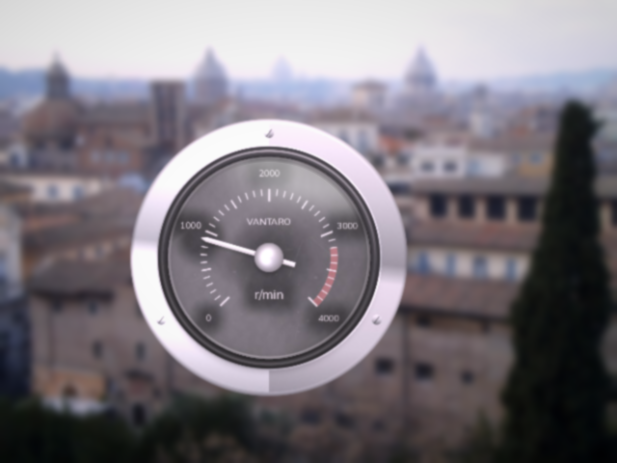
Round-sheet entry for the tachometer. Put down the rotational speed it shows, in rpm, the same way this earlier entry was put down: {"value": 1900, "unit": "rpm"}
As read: {"value": 900, "unit": "rpm"}
